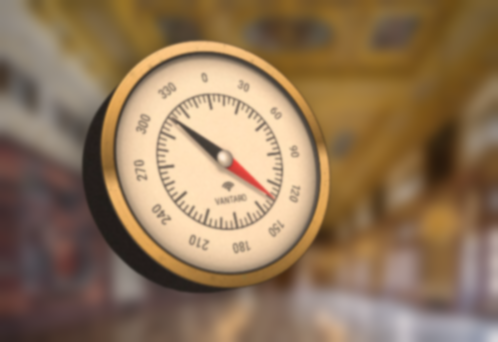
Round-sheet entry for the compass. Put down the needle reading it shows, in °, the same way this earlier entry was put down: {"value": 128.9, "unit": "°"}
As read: {"value": 135, "unit": "°"}
